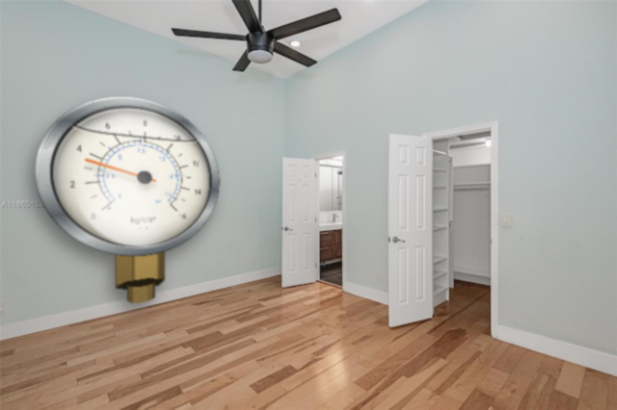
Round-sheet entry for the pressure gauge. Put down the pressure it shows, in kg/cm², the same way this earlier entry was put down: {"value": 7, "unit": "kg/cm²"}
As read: {"value": 3.5, "unit": "kg/cm²"}
